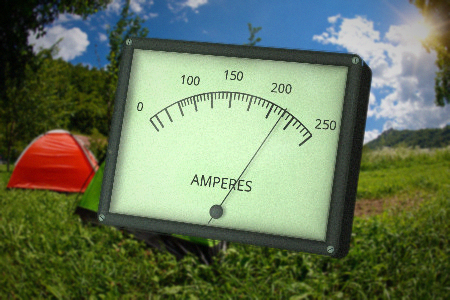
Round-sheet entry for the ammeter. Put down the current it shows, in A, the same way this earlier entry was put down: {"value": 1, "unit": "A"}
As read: {"value": 215, "unit": "A"}
